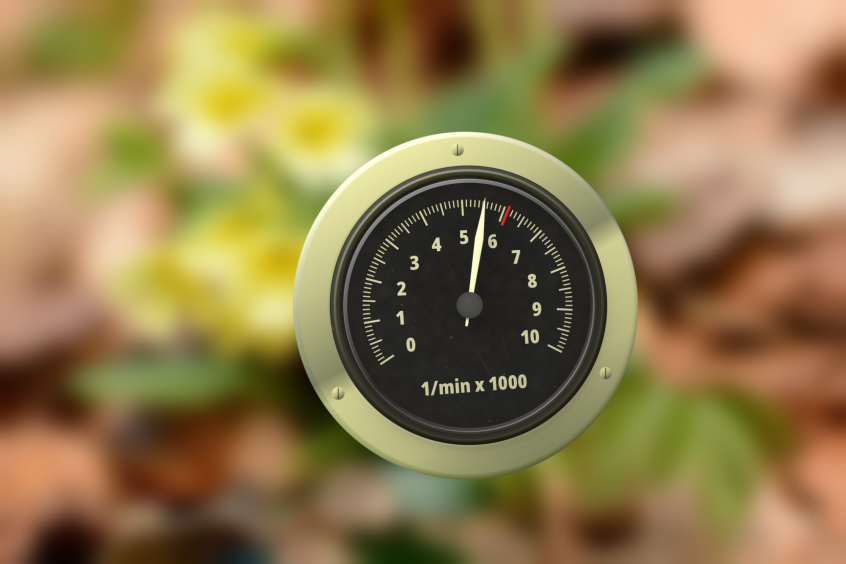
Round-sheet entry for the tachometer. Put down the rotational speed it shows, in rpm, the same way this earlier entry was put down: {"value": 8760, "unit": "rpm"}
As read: {"value": 5500, "unit": "rpm"}
